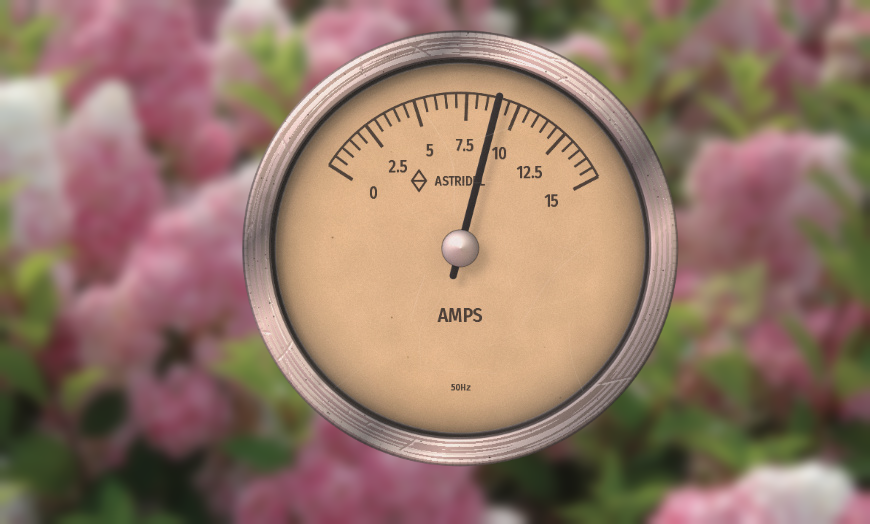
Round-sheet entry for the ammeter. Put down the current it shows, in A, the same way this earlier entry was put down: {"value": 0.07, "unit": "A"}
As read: {"value": 9, "unit": "A"}
